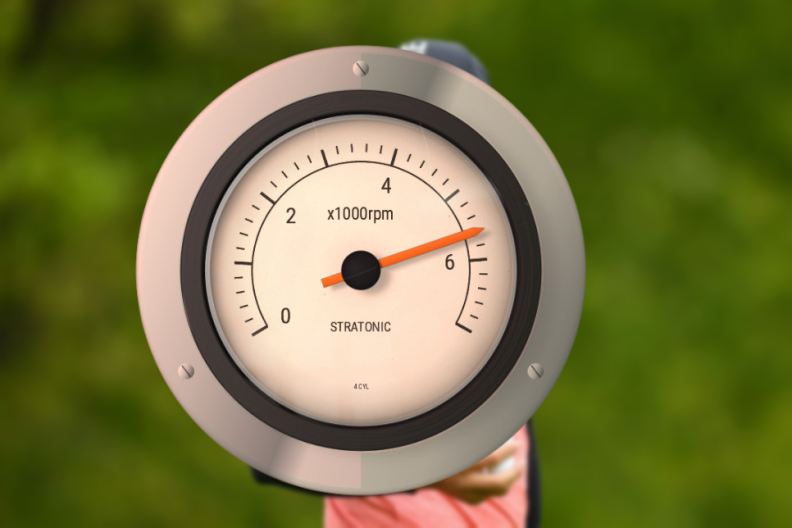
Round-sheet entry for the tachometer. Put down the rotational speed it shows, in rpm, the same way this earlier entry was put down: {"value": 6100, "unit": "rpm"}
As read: {"value": 5600, "unit": "rpm"}
